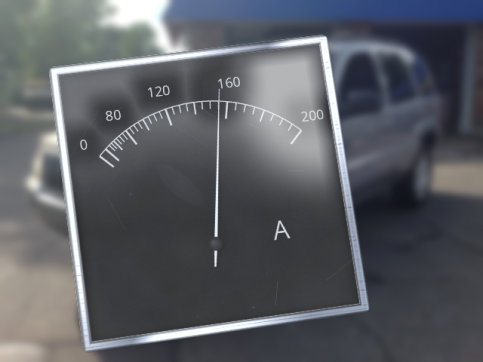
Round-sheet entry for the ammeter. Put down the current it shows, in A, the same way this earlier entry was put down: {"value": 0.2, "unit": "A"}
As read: {"value": 155, "unit": "A"}
